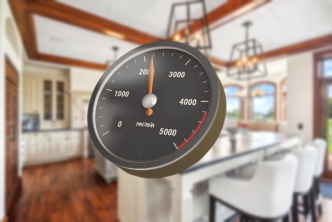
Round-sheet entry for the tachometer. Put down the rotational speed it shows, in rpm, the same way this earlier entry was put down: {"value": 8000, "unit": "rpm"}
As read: {"value": 2200, "unit": "rpm"}
